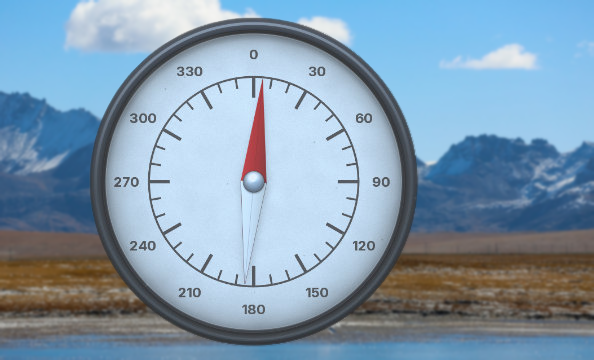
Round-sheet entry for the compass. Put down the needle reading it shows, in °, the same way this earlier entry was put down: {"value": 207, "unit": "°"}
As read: {"value": 5, "unit": "°"}
